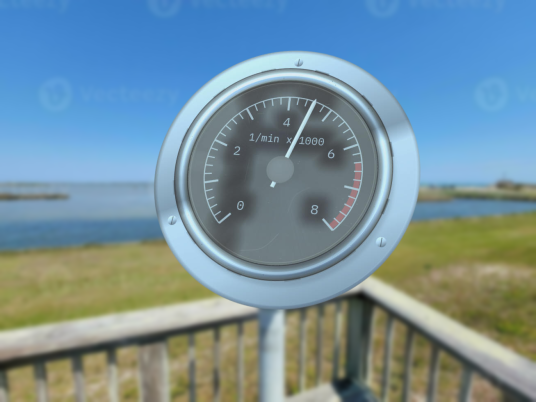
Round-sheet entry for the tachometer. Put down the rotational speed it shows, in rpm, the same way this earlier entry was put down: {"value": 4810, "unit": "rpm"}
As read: {"value": 4600, "unit": "rpm"}
